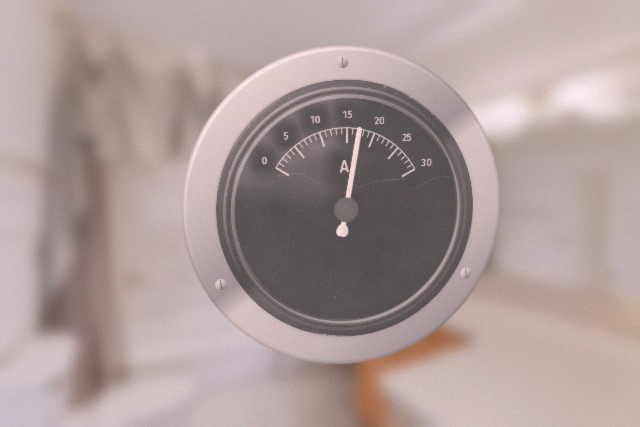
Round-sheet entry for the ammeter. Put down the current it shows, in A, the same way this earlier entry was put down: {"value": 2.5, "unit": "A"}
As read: {"value": 17, "unit": "A"}
